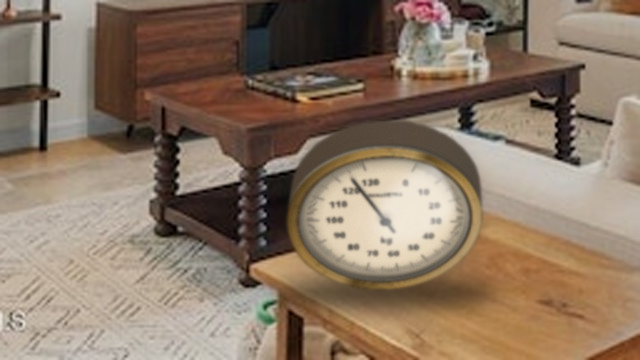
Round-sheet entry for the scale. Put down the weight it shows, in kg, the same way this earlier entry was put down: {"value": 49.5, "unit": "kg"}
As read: {"value": 125, "unit": "kg"}
